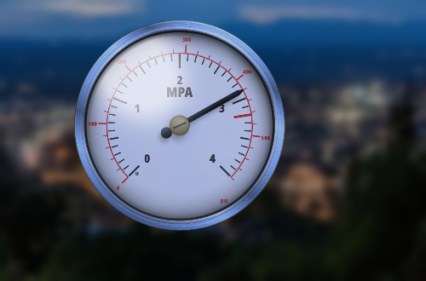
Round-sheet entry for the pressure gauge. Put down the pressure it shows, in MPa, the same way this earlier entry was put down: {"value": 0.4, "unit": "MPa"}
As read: {"value": 2.9, "unit": "MPa"}
